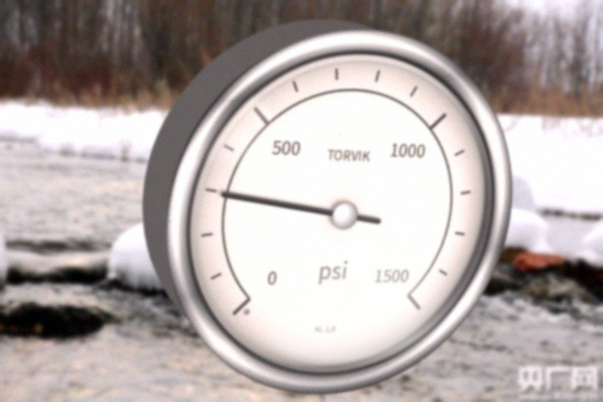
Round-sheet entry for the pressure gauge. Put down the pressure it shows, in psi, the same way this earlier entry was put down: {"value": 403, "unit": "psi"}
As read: {"value": 300, "unit": "psi"}
